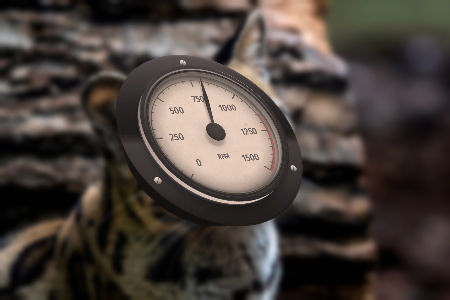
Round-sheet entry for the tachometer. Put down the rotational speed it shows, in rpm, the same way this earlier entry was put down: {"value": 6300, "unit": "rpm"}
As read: {"value": 800, "unit": "rpm"}
